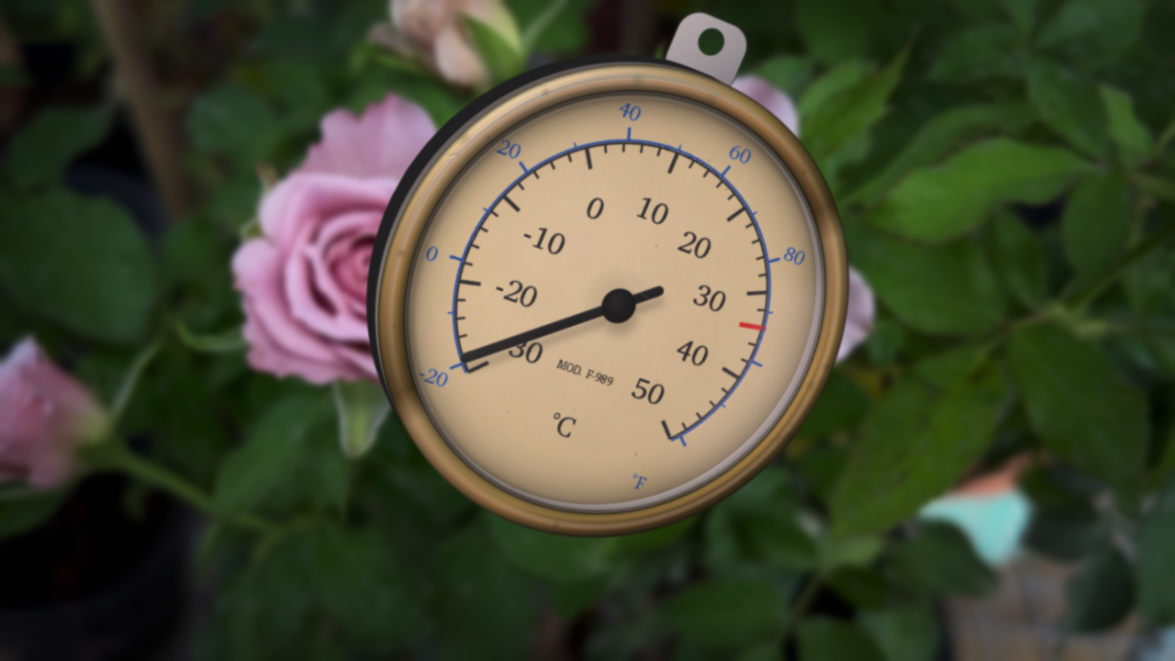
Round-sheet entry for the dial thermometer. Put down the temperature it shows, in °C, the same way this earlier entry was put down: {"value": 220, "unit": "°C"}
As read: {"value": -28, "unit": "°C"}
